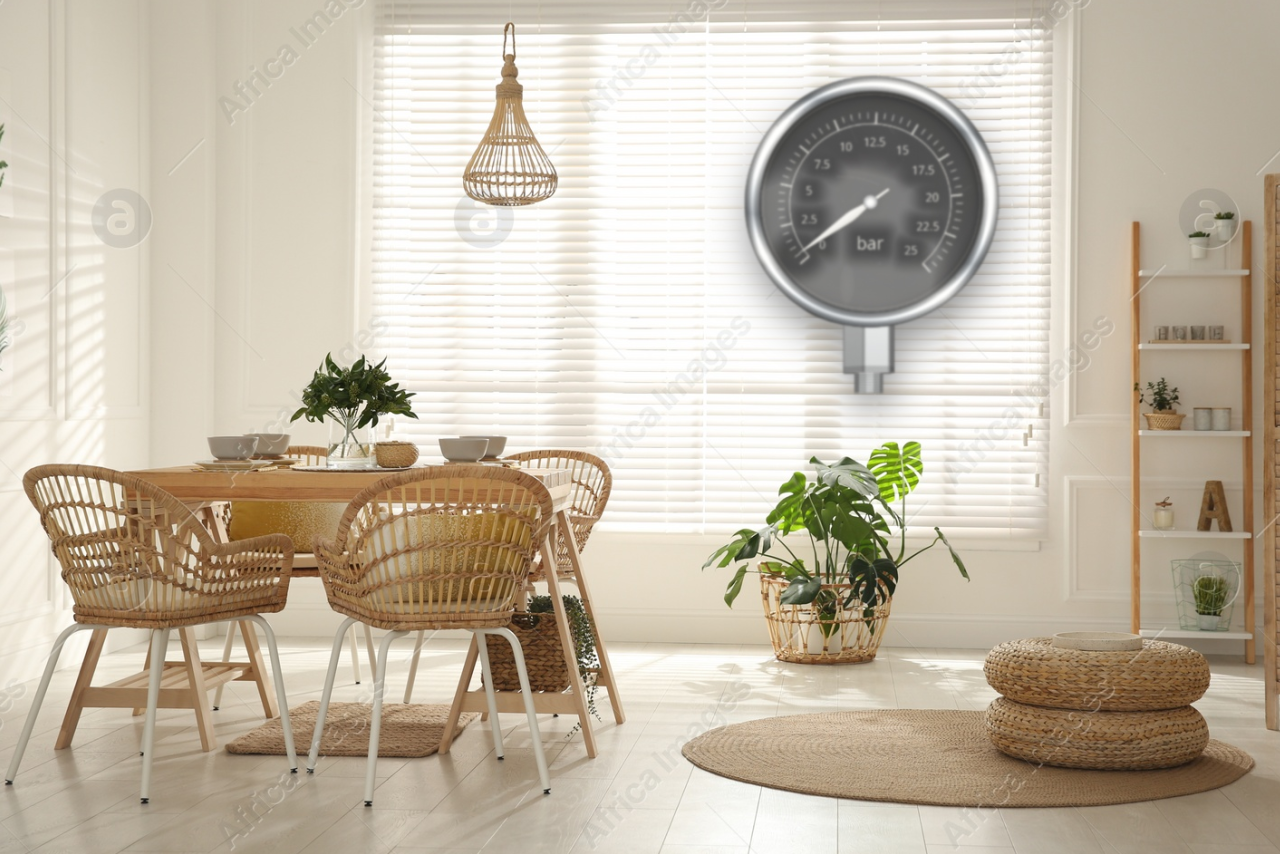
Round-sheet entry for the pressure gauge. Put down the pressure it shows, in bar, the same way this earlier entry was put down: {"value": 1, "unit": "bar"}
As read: {"value": 0.5, "unit": "bar"}
